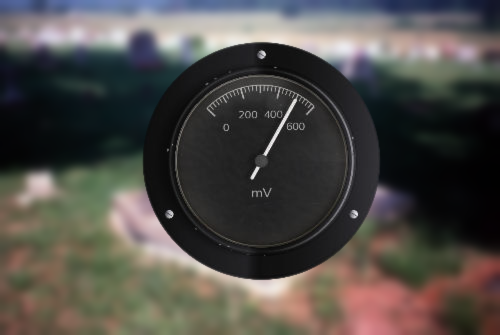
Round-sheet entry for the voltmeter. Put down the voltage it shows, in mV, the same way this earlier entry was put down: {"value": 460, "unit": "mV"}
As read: {"value": 500, "unit": "mV"}
